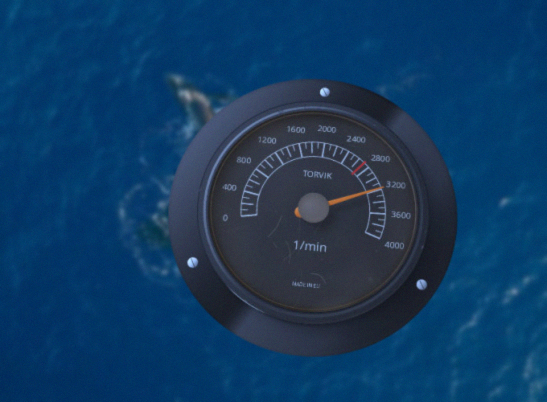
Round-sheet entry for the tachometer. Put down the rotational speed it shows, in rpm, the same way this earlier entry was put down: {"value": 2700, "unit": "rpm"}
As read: {"value": 3200, "unit": "rpm"}
